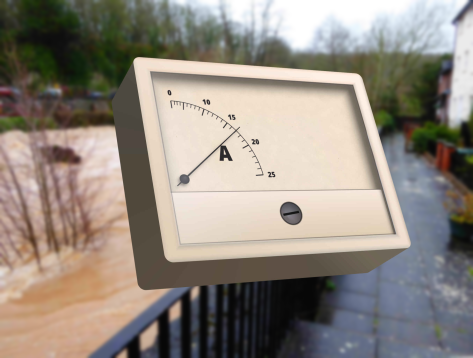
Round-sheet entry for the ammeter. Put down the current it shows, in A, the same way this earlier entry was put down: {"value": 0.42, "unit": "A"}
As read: {"value": 17, "unit": "A"}
